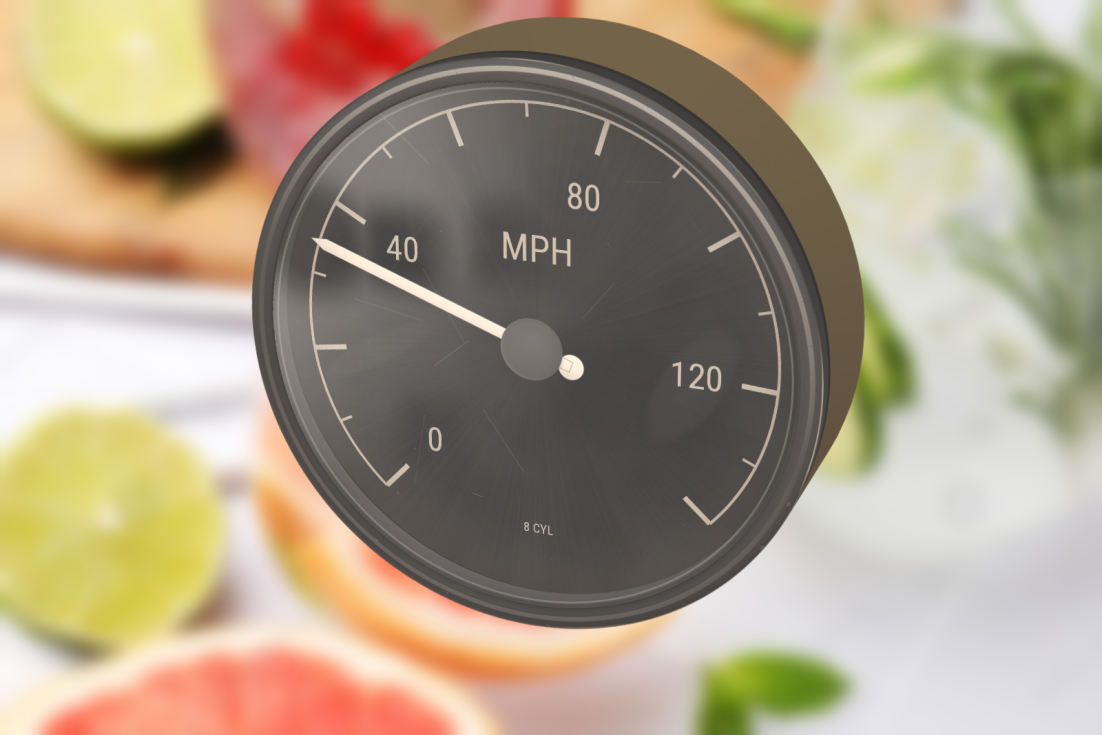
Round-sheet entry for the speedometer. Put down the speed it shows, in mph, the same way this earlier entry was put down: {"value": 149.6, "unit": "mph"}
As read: {"value": 35, "unit": "mph"}
